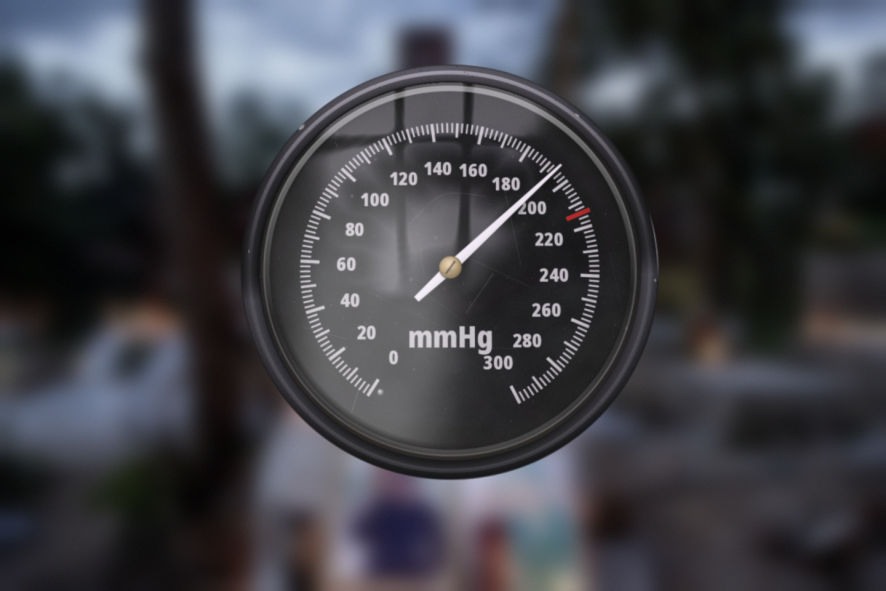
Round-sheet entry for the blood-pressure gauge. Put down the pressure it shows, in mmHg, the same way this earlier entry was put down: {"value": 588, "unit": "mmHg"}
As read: {"value": 194, "unit": "mmHg"}
